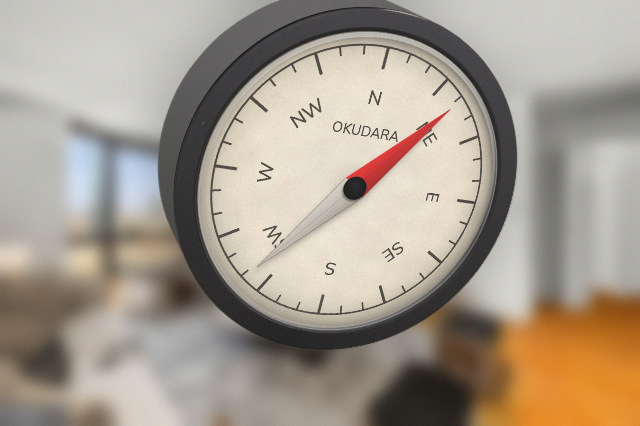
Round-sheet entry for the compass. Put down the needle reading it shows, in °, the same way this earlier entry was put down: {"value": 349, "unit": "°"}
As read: {"value": 40, "unit": "°"}
